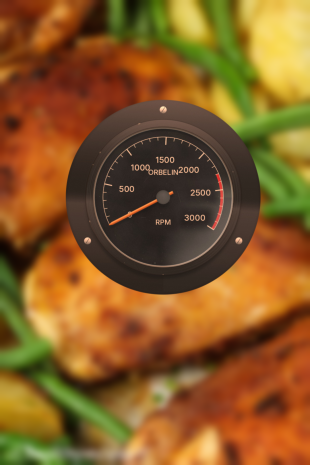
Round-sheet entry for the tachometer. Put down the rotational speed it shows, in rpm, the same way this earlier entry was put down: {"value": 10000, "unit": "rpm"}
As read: {"value": 0, "unit": "rpm"}
